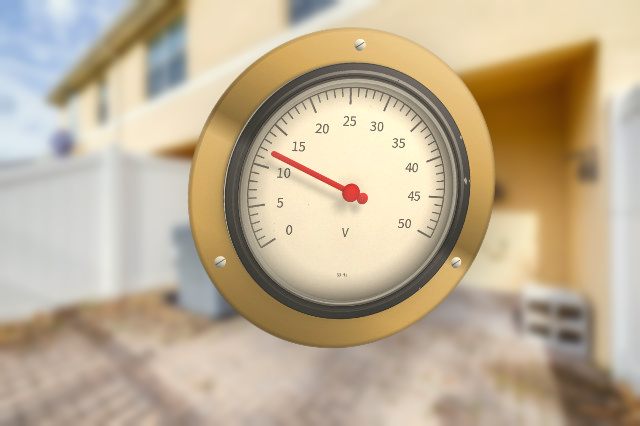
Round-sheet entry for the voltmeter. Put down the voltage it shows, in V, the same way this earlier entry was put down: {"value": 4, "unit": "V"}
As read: {"value": 12, "unit": "V"}
